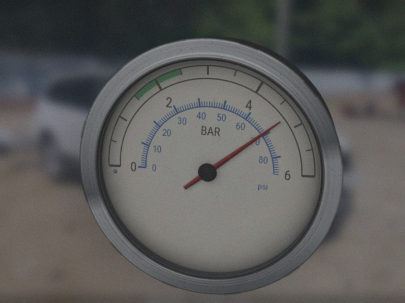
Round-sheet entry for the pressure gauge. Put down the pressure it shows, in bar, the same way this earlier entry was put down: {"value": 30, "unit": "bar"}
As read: {"value": 4.75, "unit": "bar"}
